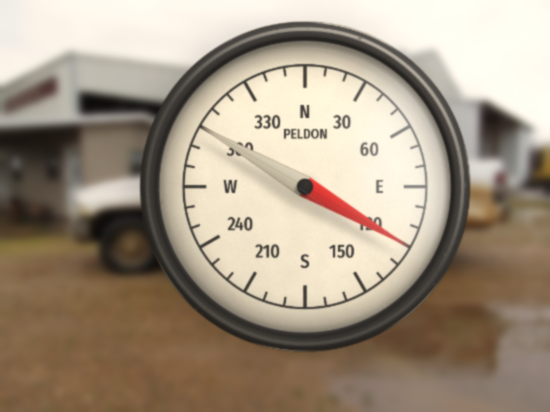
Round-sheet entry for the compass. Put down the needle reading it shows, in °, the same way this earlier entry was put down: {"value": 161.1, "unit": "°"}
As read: {"value": 120, "unit": "°"}
